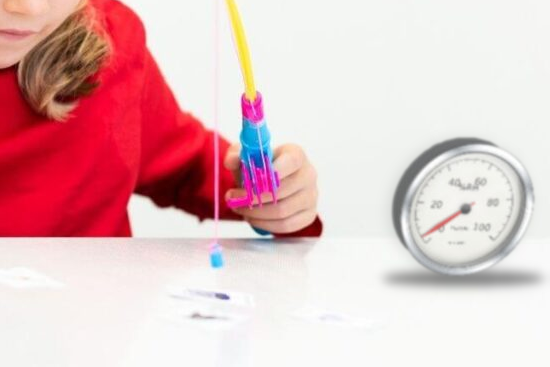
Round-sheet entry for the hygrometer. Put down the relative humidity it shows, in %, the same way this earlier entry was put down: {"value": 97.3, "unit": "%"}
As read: {"value": 4, "unit": "%"}
